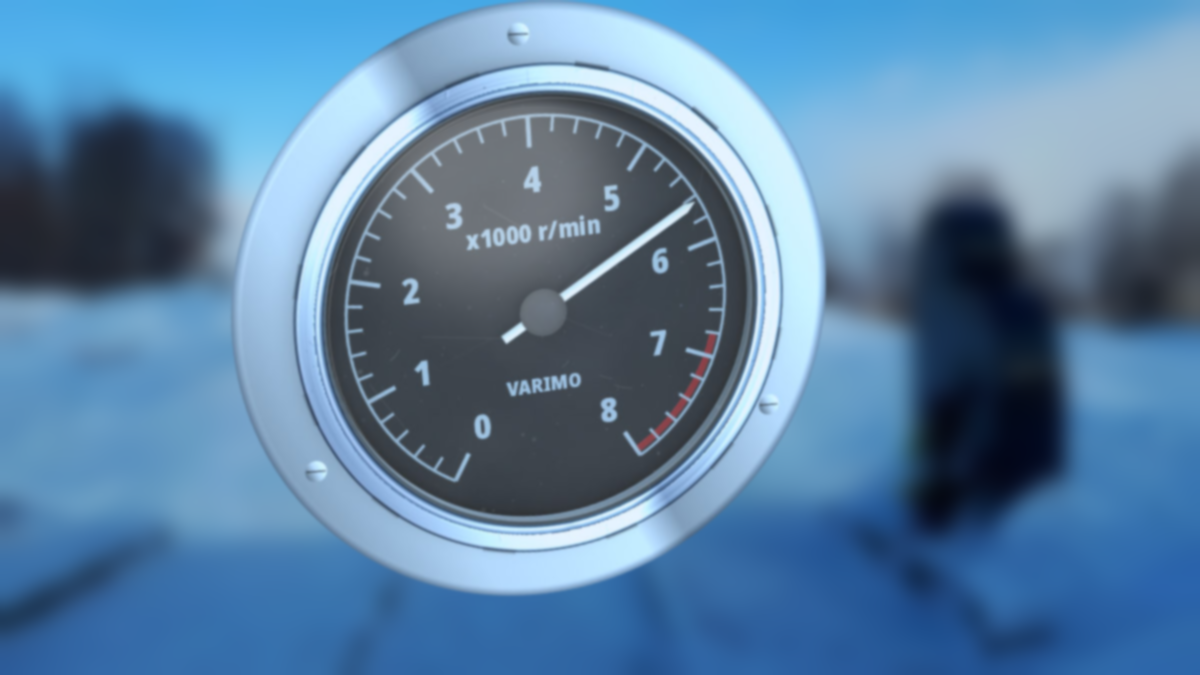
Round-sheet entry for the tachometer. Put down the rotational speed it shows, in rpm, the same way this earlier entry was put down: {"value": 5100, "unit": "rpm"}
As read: {"value": 5600, "unit": "rpm"}
